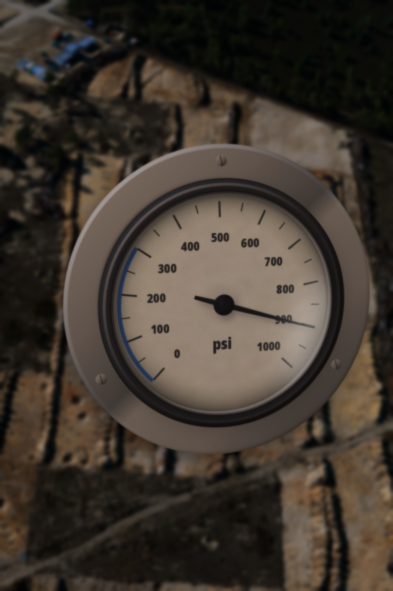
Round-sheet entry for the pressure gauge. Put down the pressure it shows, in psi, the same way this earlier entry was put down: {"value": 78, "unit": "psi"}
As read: {"value": 900, "unit": "psi"}
